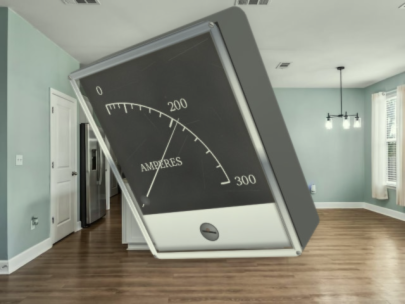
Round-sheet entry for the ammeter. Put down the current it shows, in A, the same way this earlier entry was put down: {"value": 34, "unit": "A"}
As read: {"value": 210, "unit": "A"}
